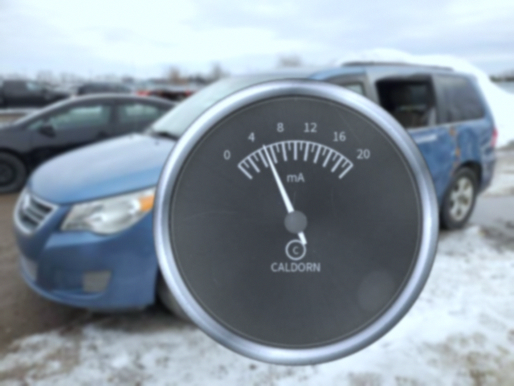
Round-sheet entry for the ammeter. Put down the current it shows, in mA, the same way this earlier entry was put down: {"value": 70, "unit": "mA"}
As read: {"value": 5, "unit": "mA"}
